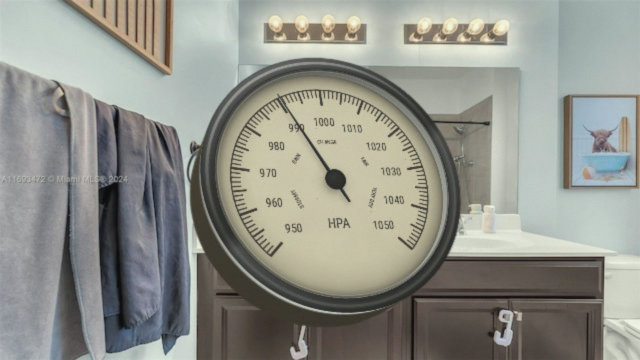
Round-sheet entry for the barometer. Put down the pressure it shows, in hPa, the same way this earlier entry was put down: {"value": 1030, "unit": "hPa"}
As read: {"value": 990, "unit": "hPa"}
